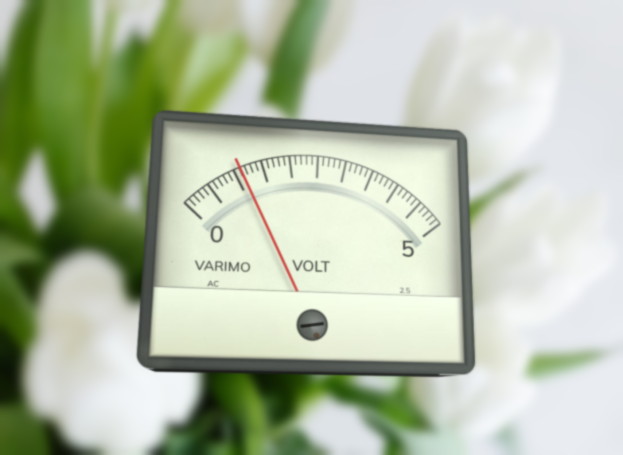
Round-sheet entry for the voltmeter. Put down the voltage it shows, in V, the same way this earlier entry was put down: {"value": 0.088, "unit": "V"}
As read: {"value": 1.1, "unit": "V"}
